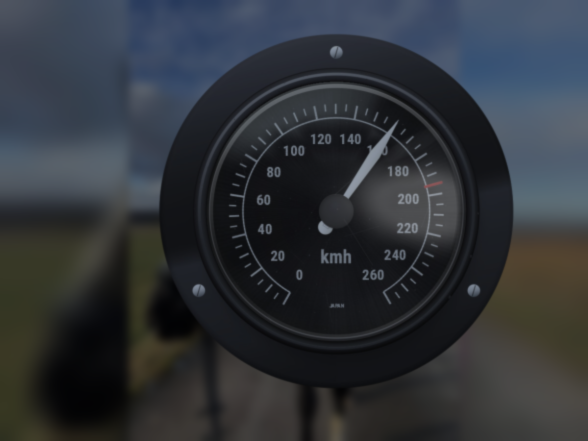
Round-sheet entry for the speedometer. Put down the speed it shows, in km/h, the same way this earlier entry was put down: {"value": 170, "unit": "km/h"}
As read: {"value": 160, "unit": "km/h"}
